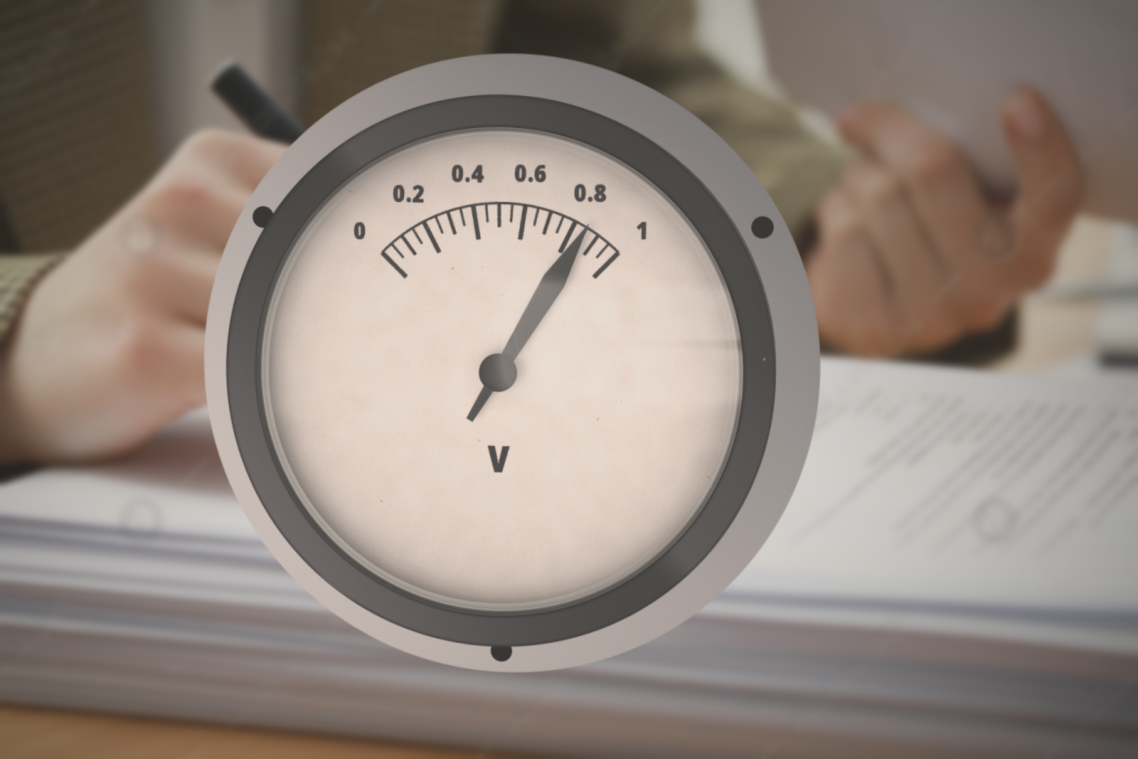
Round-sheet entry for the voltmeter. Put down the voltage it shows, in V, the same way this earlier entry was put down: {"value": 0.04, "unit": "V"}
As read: {"value": 0.85, "unit": "V"}
